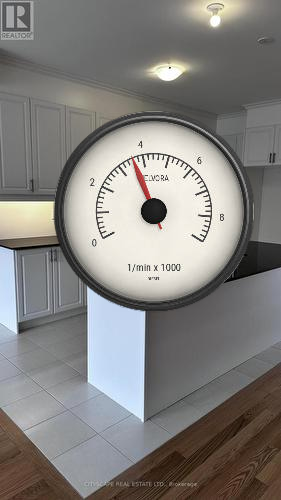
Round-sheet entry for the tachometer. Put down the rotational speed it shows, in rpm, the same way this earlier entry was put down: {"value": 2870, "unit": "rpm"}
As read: {"value": 3600, "unit": "rpm"}
